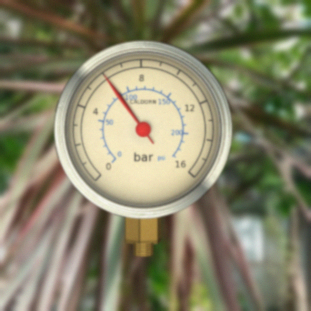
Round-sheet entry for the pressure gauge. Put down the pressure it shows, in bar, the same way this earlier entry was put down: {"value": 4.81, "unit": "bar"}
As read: {"value": 6, "unit": "bar"}
